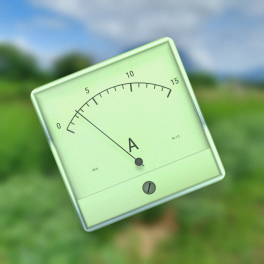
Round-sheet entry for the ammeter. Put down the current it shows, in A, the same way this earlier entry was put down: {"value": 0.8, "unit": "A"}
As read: {"value": 2.5, "unit": "A"}
